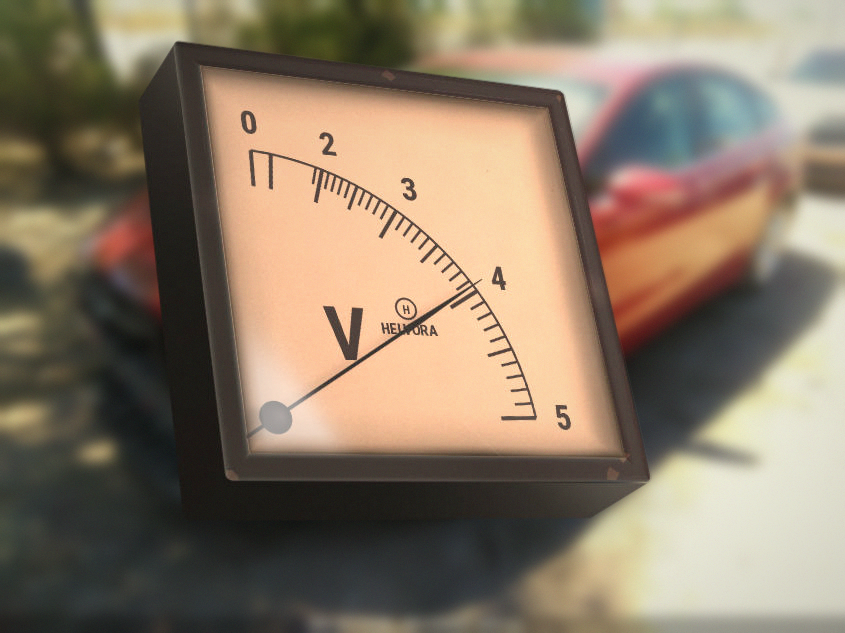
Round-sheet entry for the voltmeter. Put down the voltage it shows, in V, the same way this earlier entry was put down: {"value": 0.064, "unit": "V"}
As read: {"value": 3.95, "unit": "V"}
